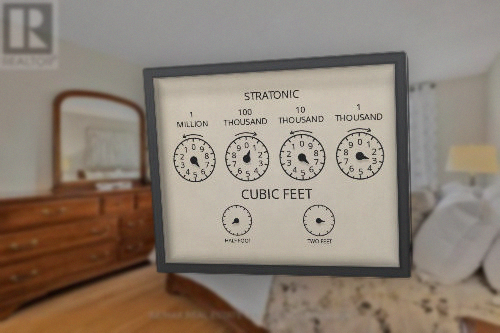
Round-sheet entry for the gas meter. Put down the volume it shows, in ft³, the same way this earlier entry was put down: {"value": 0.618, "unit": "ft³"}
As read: {"value": 606300, "unit": "ft³"}
